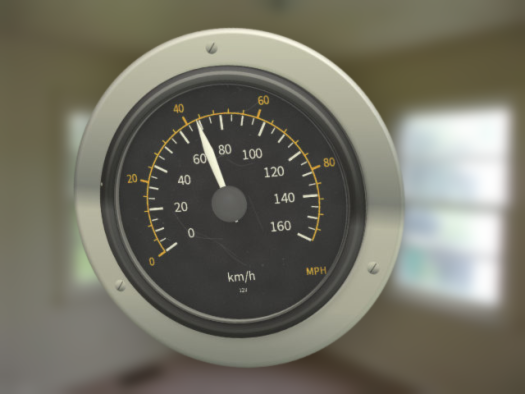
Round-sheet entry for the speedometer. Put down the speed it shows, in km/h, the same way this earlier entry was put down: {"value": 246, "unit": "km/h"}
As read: {"value": 70, "unit": "km/h"}
